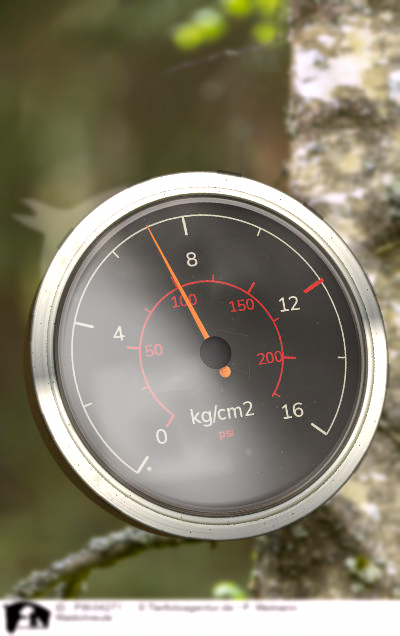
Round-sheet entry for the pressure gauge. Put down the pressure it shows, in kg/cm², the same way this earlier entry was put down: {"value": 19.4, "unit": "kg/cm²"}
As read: {"value": 7, "unit": "kg/cm²"}
